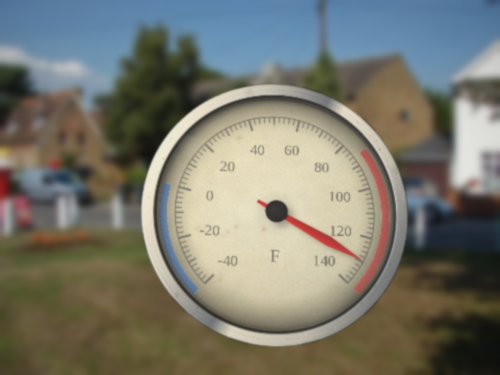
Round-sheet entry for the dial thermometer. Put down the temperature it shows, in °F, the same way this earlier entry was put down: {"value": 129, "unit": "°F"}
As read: {"value": 130, "unit": "°F"}
